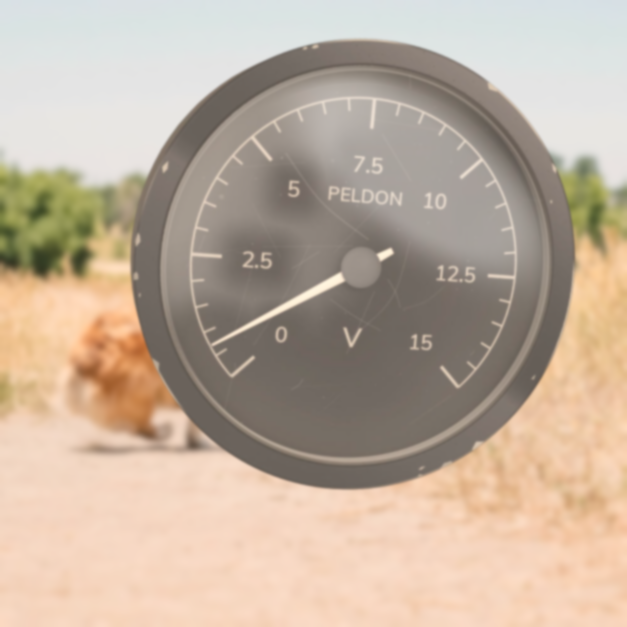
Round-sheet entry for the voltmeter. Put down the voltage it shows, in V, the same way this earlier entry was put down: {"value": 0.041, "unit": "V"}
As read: {"value": 0.75, "unit": "V"}
